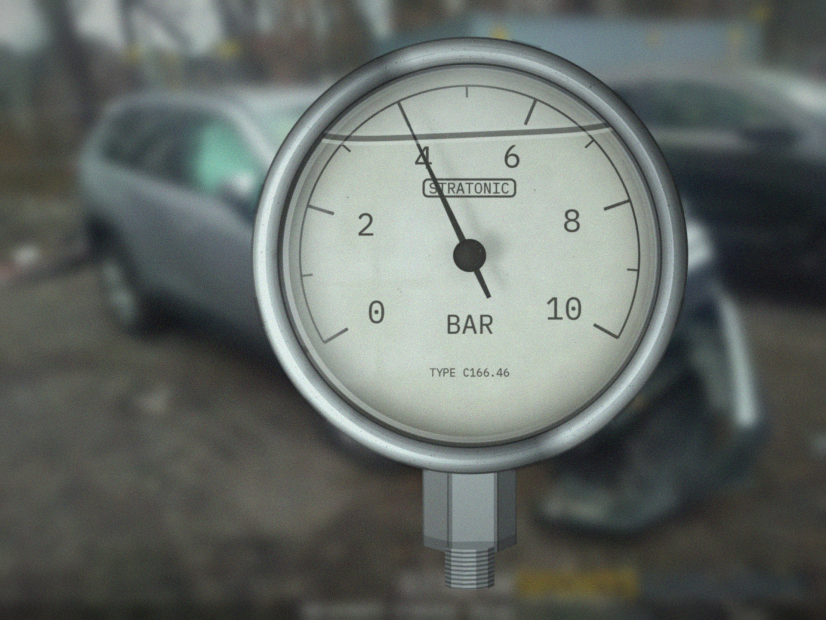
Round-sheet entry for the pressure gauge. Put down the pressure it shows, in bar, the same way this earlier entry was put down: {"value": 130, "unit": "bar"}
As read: {"value": 4, "unit": "bar"}
